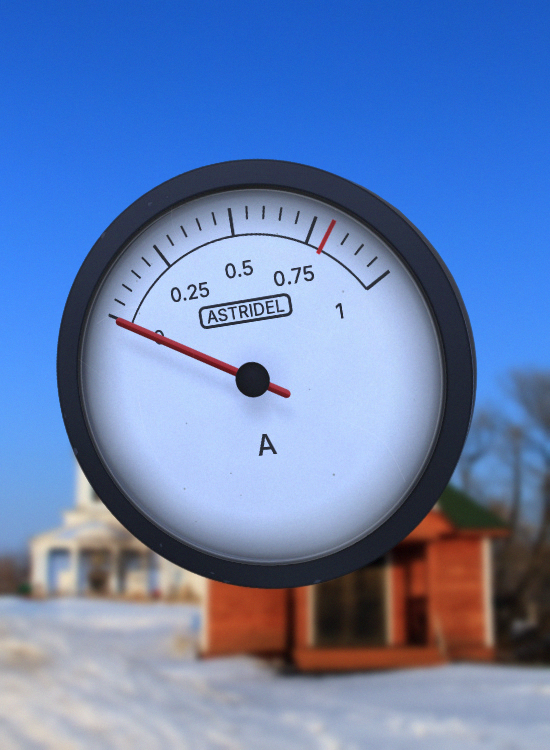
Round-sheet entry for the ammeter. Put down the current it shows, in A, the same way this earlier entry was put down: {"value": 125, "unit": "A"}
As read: {"value": 0, "unit": "A"}
